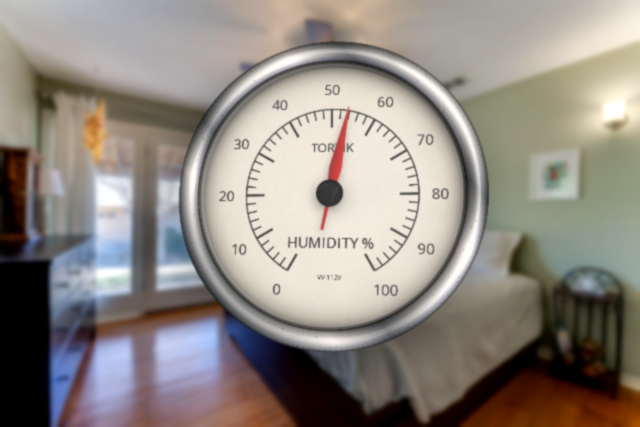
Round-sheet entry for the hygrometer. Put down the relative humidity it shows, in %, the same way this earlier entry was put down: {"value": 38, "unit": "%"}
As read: {"value": 54, "unit": "%"}
